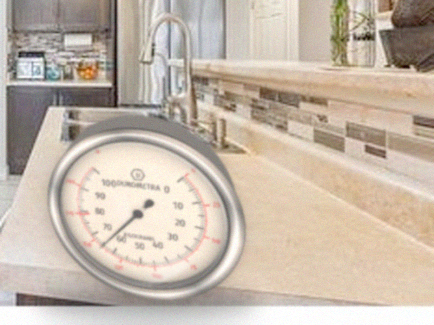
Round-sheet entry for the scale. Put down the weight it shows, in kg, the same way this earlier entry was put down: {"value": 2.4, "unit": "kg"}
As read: {"value": 65, "unit": "kg"}
